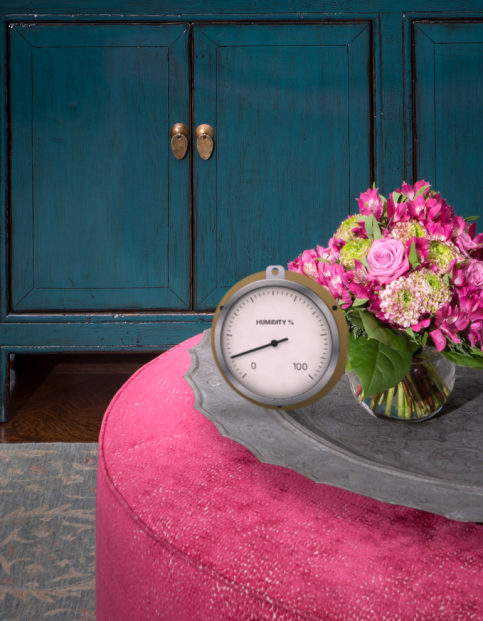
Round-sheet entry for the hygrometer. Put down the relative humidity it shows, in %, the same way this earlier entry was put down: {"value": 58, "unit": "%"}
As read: {"value": 10, "unit": "%"}
